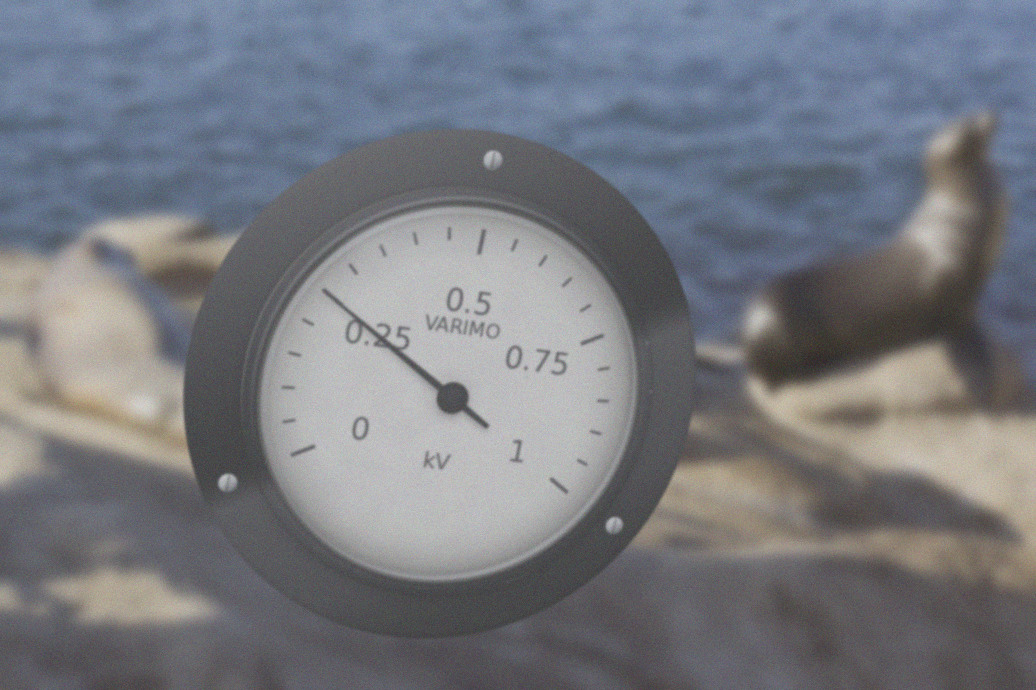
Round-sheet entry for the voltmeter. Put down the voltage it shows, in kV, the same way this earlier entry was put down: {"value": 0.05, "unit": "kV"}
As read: {"value": 0.25, "unit": "kV"}
